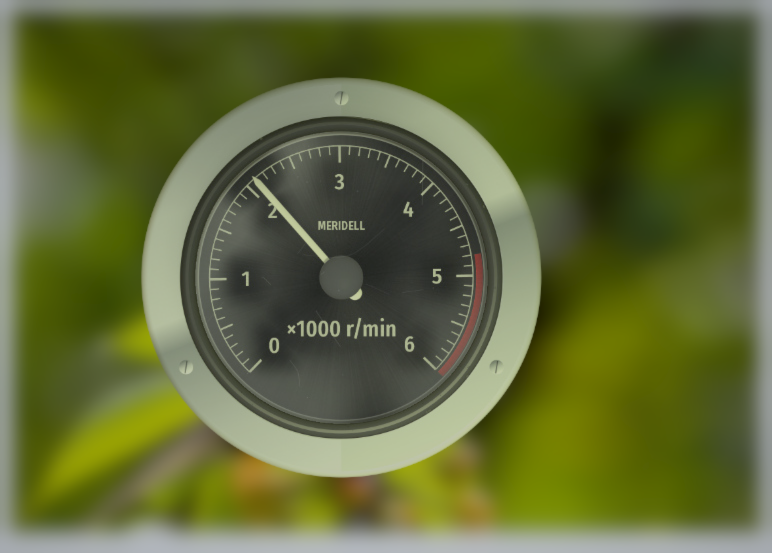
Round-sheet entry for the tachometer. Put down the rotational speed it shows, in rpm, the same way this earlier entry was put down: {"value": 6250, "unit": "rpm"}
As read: {"value": 2100, "unit": "rpm"}
